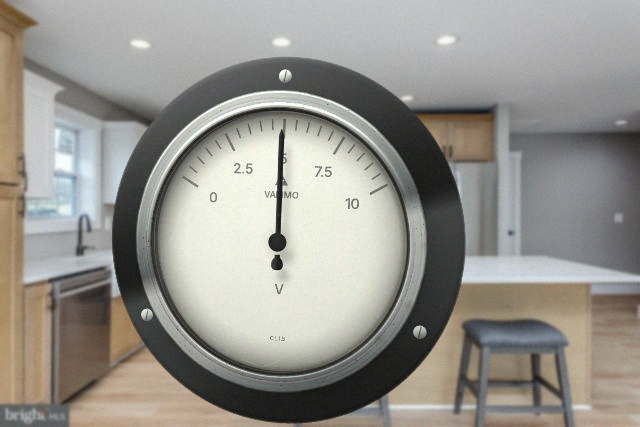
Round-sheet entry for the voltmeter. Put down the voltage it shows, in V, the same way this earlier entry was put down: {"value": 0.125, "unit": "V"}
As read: {"value": 5, "unit": "V"}
